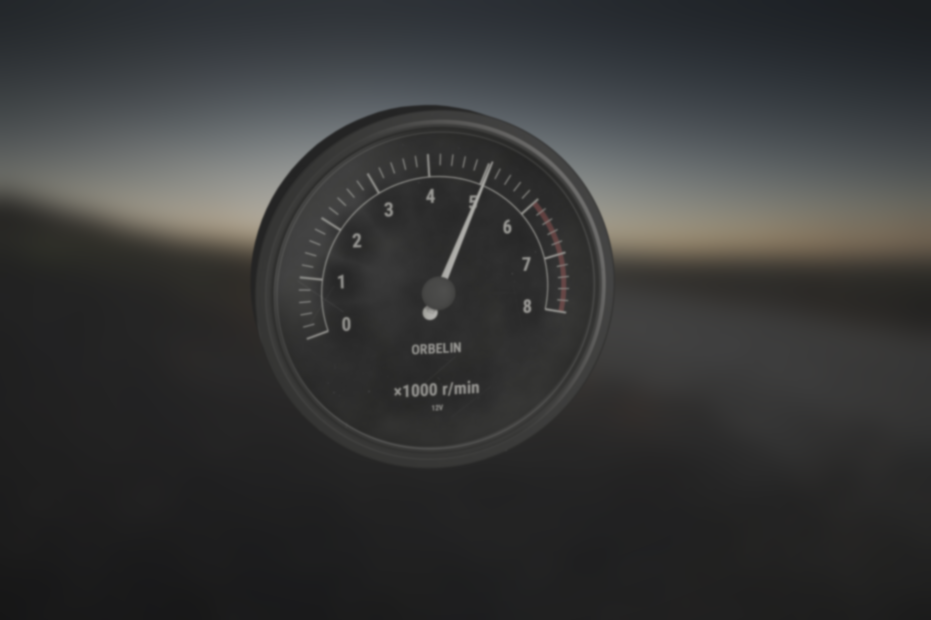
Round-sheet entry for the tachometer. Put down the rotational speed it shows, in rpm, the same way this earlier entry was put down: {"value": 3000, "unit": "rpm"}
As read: {"value": 5000, "unit": "rpm"}
